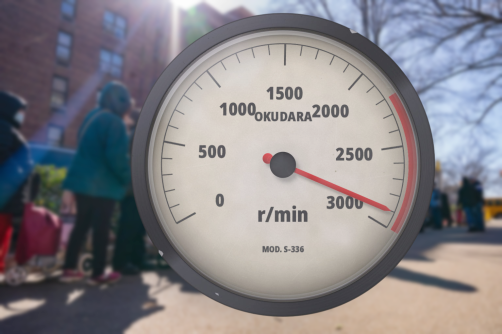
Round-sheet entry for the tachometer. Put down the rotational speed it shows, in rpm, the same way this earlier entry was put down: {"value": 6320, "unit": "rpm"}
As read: {"value": 2900, "unit": "rpm"}
